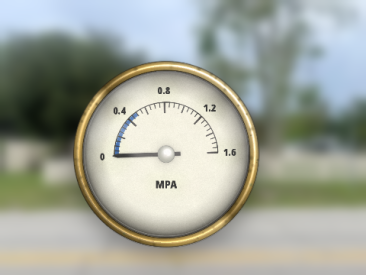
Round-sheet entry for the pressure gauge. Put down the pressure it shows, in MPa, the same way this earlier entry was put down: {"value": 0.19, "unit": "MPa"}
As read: {"value": 0, "unit": "MPa"}
